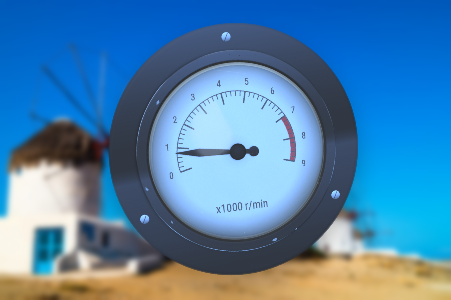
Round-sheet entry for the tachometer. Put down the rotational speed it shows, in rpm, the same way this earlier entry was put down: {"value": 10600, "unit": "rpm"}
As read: {"value": 800, "unit": "rpm"}
